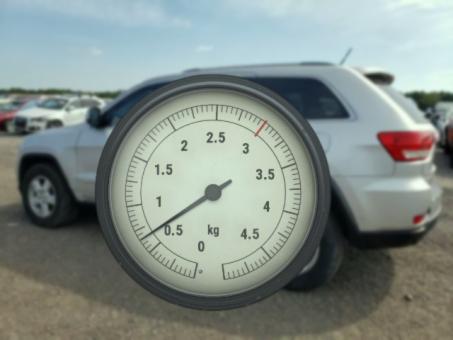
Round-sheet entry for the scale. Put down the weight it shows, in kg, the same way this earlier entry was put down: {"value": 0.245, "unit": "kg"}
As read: {"value": 0.65, "unit": "kg"}
